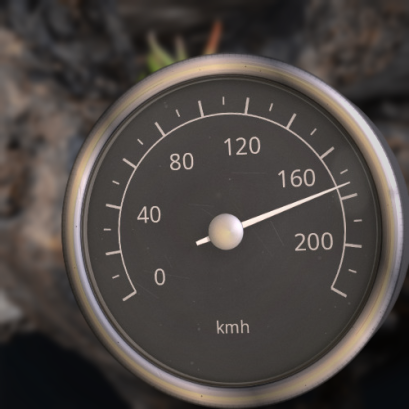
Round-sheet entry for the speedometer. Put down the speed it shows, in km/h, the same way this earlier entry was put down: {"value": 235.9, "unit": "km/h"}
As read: {"value": 175, "unit": "km/h"}
